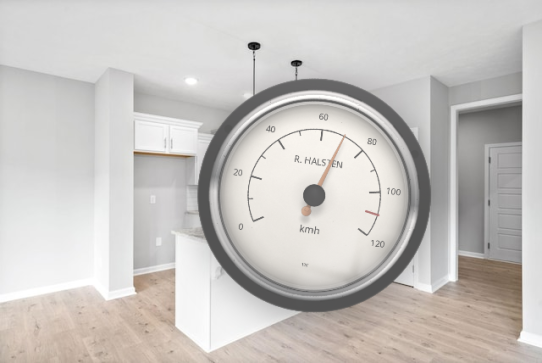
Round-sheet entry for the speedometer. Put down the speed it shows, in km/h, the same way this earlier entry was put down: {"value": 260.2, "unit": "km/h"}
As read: {"value": 70, "unit": "km/h"}
